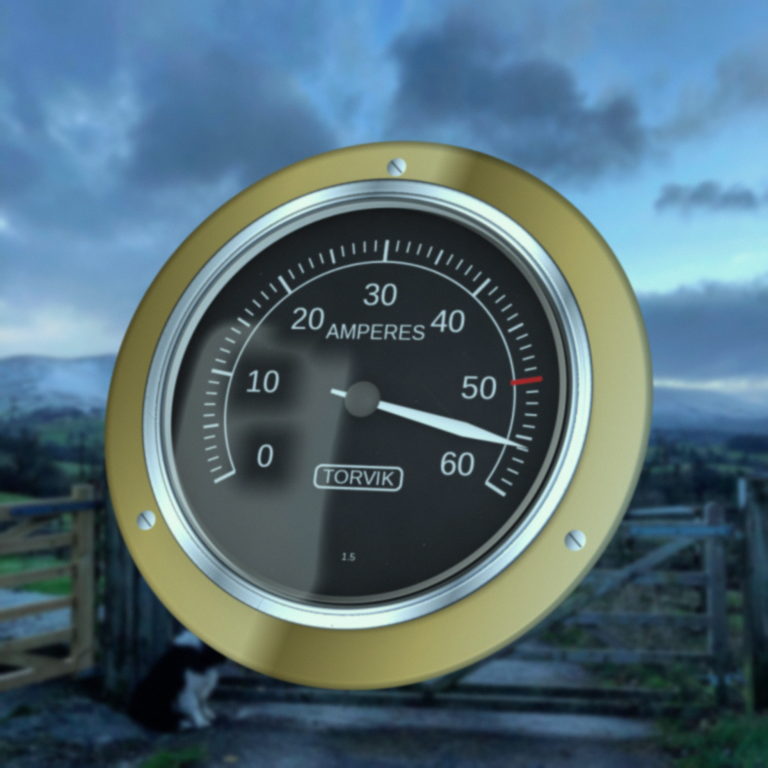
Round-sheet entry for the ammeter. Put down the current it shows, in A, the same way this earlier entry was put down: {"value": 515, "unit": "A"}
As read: {"value": 56, "unit": "A"}
